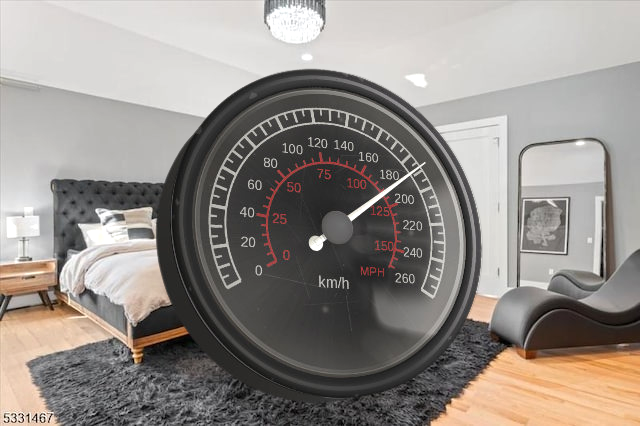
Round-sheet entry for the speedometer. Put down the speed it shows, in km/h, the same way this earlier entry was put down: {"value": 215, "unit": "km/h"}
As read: {"value": 187.5, "unit": "km/h"}
